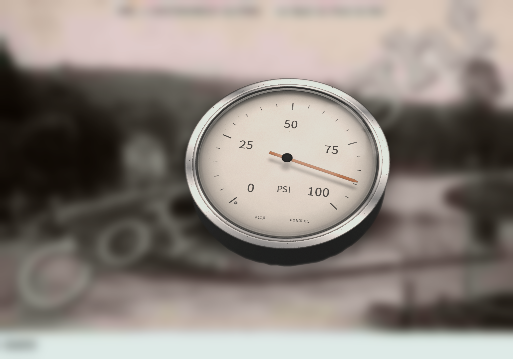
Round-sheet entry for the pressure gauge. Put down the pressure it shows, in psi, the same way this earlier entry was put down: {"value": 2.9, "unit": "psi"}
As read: {"value": 90, "unit": "psi"}
